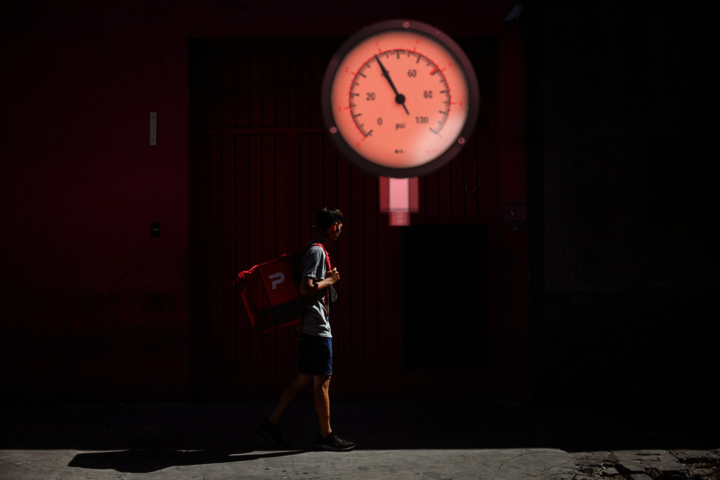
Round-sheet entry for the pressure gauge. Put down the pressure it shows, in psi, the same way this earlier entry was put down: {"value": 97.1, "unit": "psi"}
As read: {"value": 40, "unit": "psi"}
